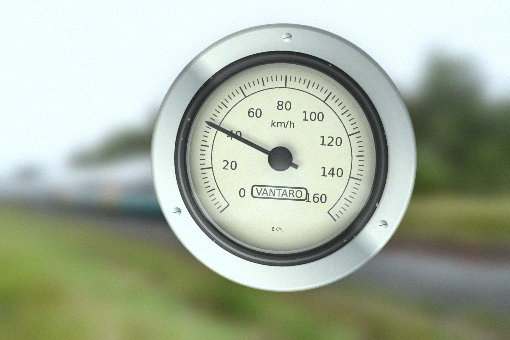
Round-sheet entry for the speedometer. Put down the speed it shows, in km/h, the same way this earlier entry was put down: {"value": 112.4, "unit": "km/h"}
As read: {"value": 40, "unit": "km/h"}
